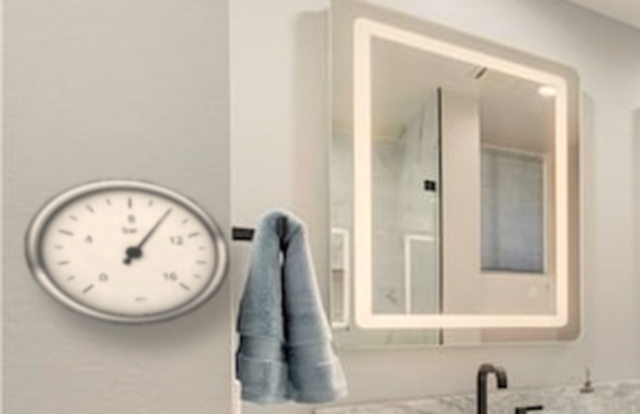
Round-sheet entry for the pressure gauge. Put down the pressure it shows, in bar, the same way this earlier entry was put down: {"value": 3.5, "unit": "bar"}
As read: {"value": 10, "unit": "bar"}
